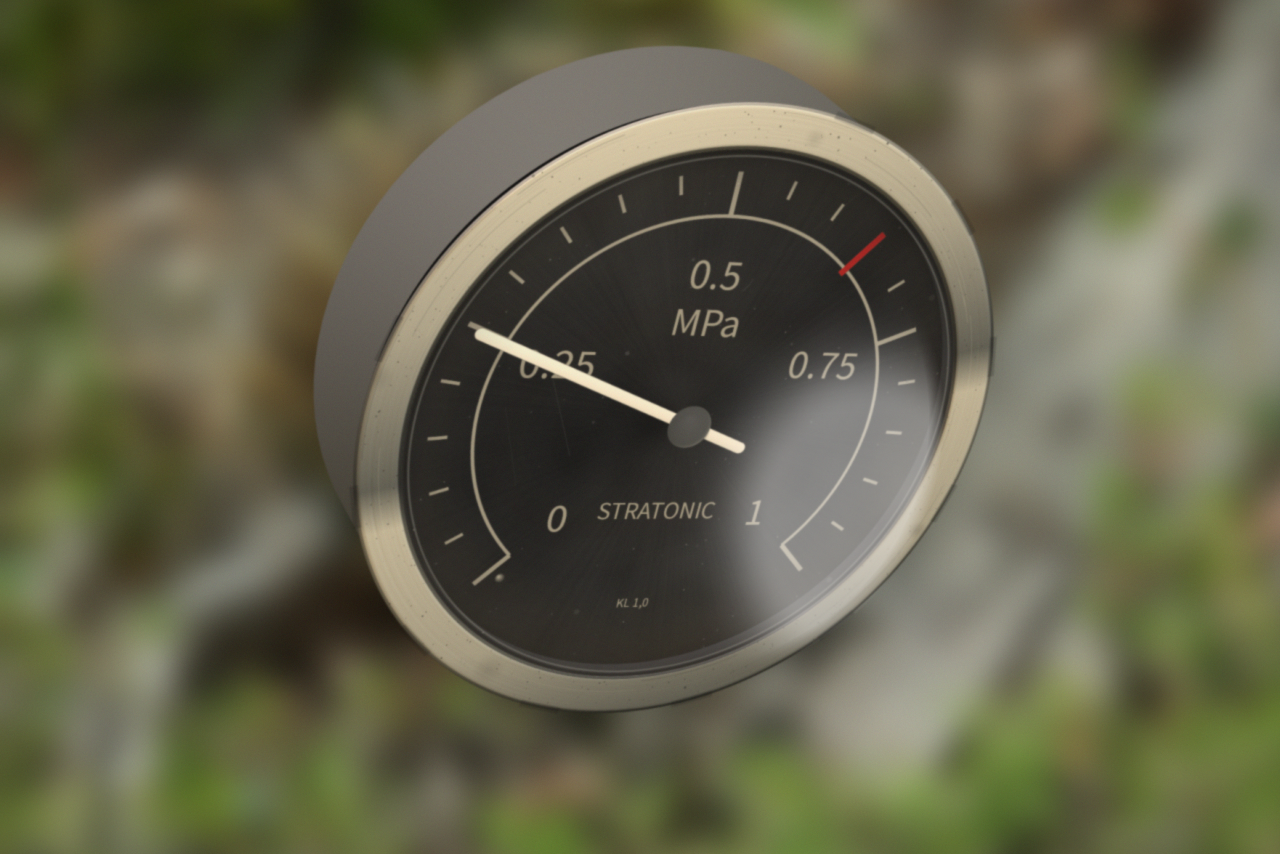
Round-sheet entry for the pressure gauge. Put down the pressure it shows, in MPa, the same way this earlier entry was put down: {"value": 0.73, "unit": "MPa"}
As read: {"value": 0.25, "unit": "MPa"}
